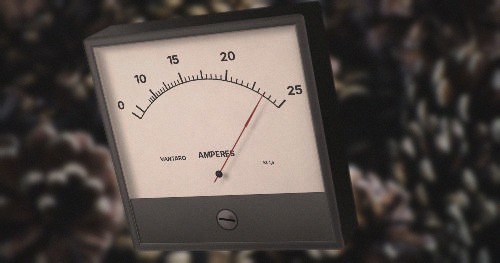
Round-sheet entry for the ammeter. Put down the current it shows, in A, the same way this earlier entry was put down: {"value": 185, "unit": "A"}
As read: {"value": 23.5, "unit": "A"}
